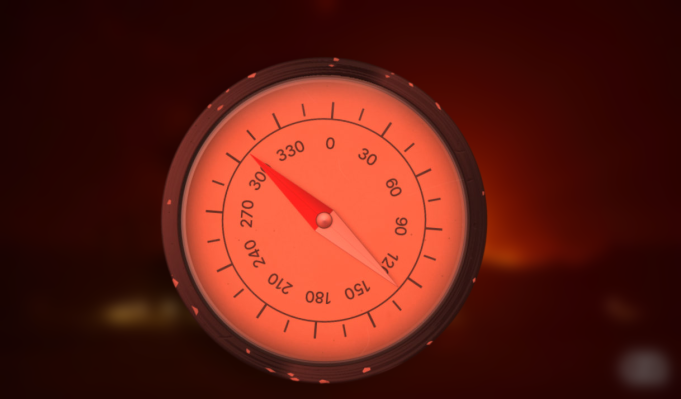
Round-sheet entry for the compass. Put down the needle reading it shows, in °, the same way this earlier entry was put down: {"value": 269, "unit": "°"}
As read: {"value": 307.5, "unit": "°"}
